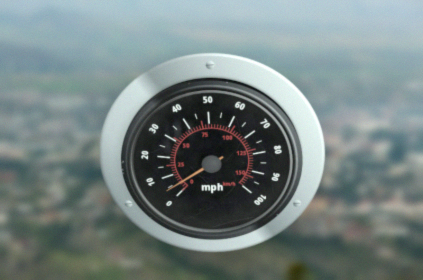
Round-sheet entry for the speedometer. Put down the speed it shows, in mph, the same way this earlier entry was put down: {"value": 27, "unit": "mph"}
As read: {"value": 5, "unit": "mph"}
